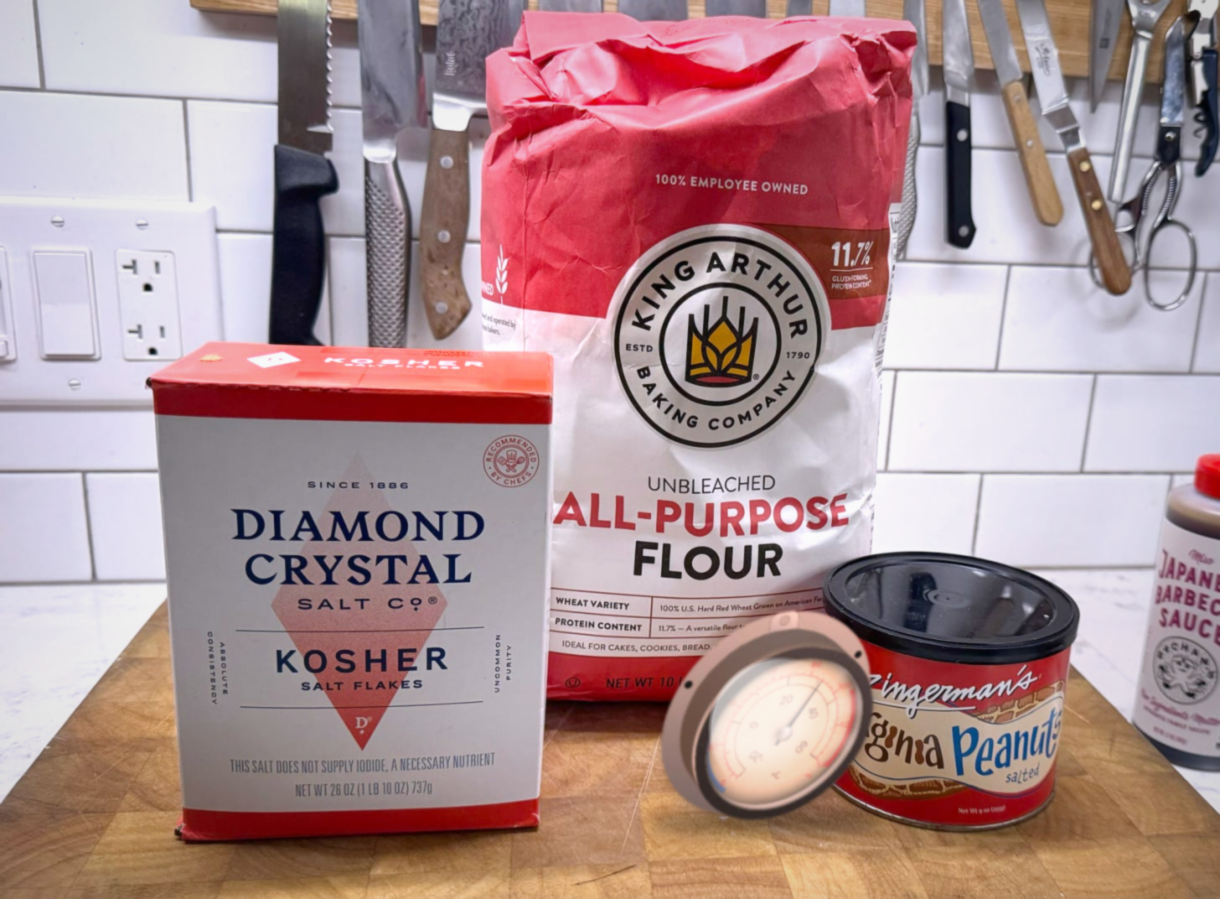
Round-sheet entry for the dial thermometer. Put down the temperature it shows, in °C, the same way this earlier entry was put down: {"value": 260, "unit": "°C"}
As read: {"value": 30, "unit": "°C"}
